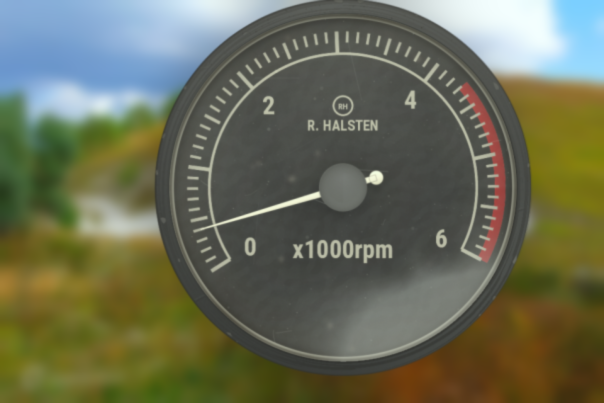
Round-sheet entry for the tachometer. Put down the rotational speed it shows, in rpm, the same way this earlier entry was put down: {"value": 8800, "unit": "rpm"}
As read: {"value": 400, "unit": "rpm"}
